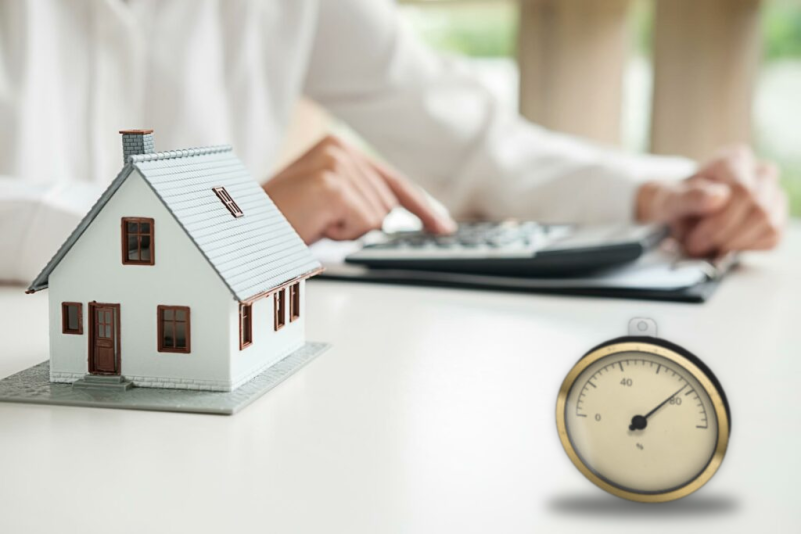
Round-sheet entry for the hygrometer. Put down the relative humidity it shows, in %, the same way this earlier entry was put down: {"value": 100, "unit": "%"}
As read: {"value": 76, "unit": "%"}
